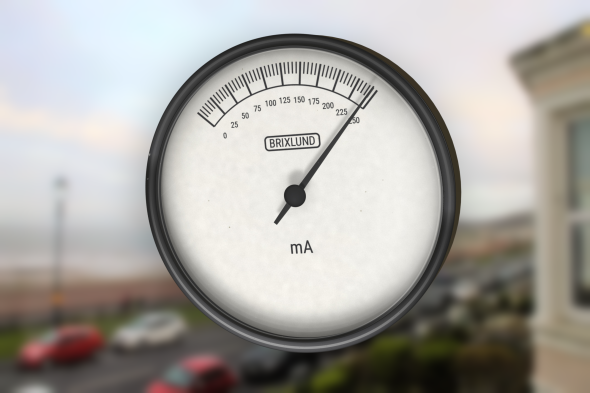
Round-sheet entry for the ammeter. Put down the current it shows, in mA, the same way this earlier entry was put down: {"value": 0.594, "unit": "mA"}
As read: {"value": 245, "unit": "mA"}
